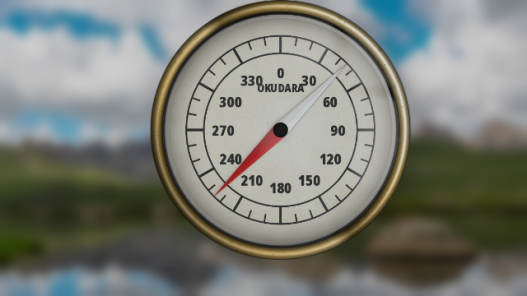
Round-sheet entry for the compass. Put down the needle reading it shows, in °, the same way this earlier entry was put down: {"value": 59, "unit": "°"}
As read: {"value": 225, "unit": "°"}
